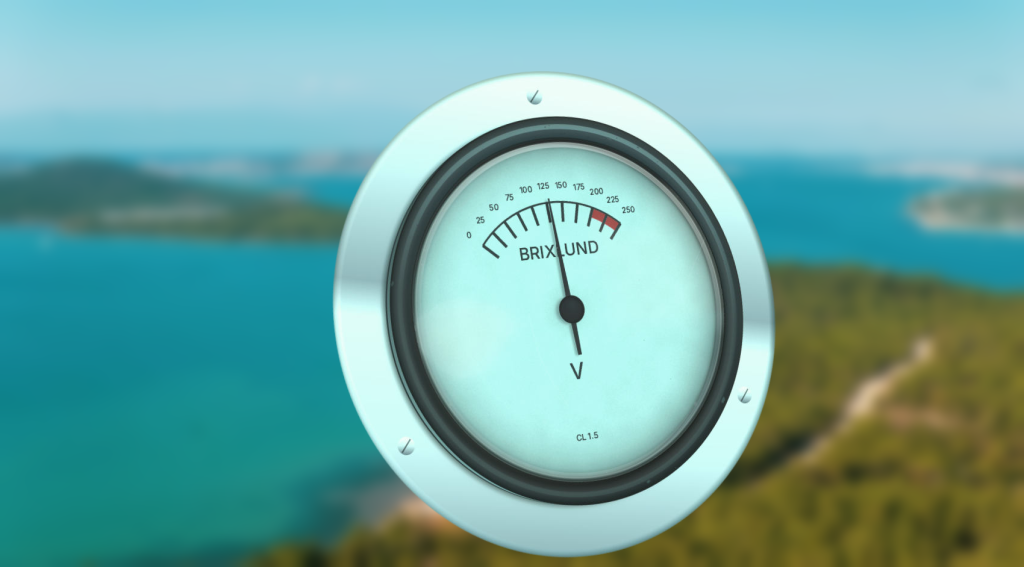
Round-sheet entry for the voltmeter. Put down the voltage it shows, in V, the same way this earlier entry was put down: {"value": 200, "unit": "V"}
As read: {"value": 125, "unit": "V"}
